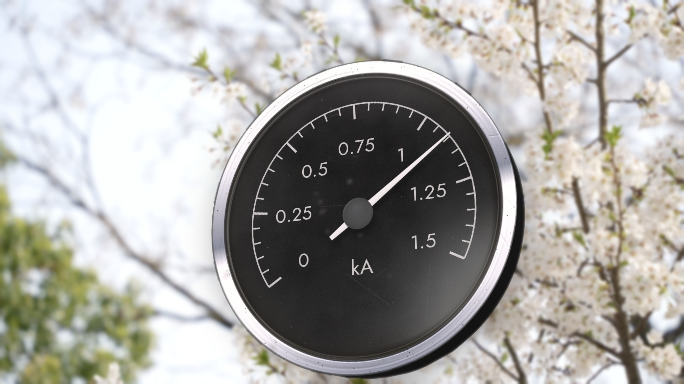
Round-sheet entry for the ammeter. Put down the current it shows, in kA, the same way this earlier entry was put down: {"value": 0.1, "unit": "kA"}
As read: {"value": 1.1, "unit": "kA"}
